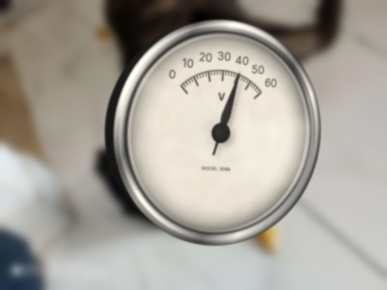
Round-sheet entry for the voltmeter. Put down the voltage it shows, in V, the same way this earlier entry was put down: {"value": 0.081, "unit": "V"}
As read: {"value": 40, "unit": "V"}
